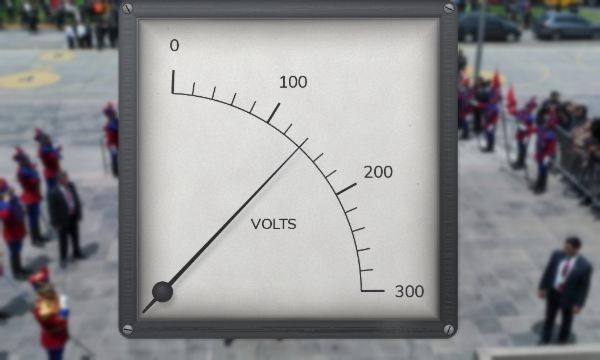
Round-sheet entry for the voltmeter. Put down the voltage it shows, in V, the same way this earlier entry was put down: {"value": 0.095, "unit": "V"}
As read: {"value": 140, "unit": "V"}
